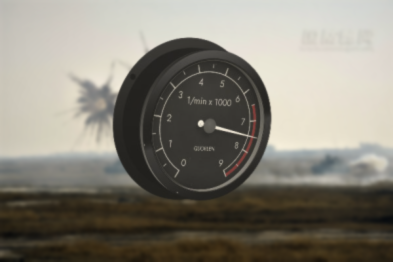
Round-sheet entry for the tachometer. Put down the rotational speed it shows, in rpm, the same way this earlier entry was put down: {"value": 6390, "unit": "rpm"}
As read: {"value": 7500, "unit": "rpm"}
